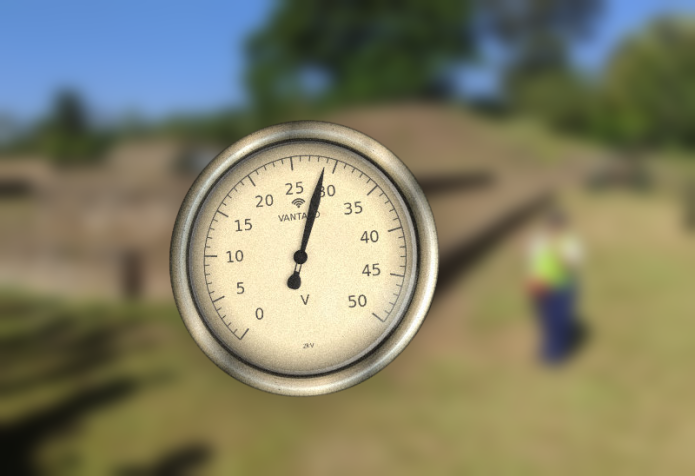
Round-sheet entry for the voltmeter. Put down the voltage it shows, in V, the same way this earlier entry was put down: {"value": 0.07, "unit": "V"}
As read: {"value": 29, "unit": "V"}
